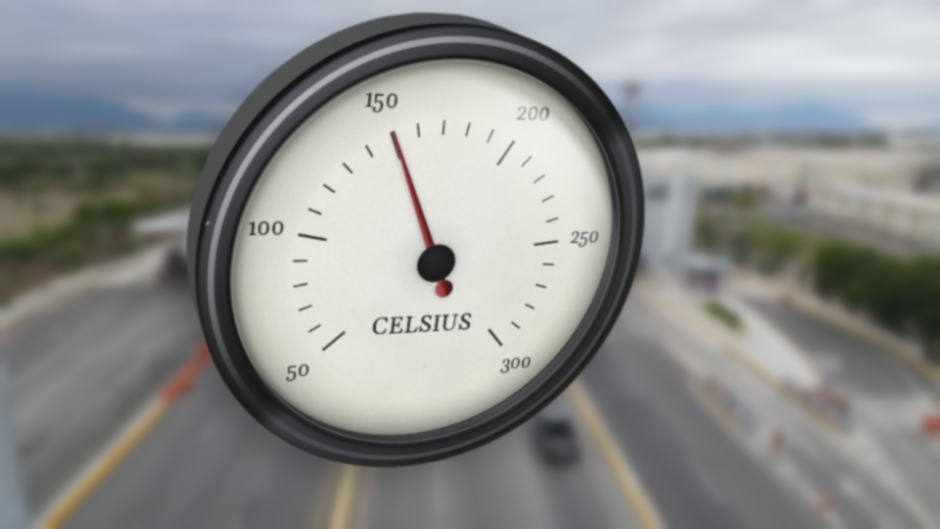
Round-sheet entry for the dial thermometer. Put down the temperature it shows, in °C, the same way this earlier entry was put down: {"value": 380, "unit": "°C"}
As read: {"value": 150, "unit": "°C"}
